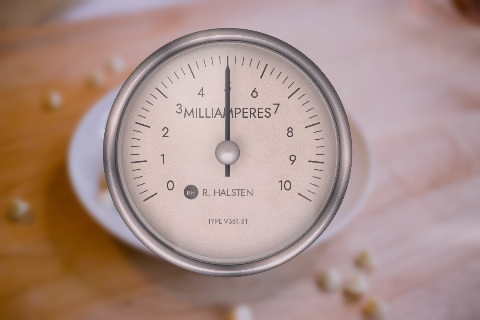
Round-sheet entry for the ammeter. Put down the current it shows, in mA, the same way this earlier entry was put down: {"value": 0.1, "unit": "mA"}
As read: {"value": 5, "unit": "mA"}
